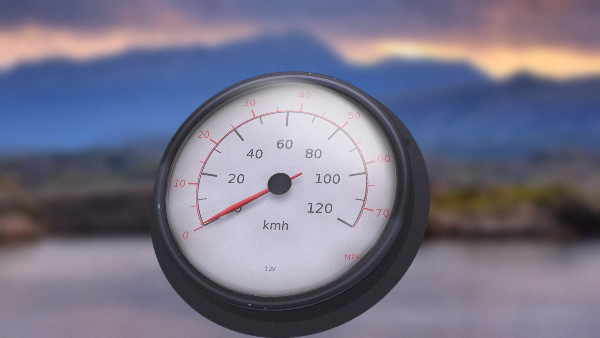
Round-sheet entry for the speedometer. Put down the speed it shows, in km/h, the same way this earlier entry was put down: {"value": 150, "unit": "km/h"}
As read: {"value": 0, "unit": "km/h"}
